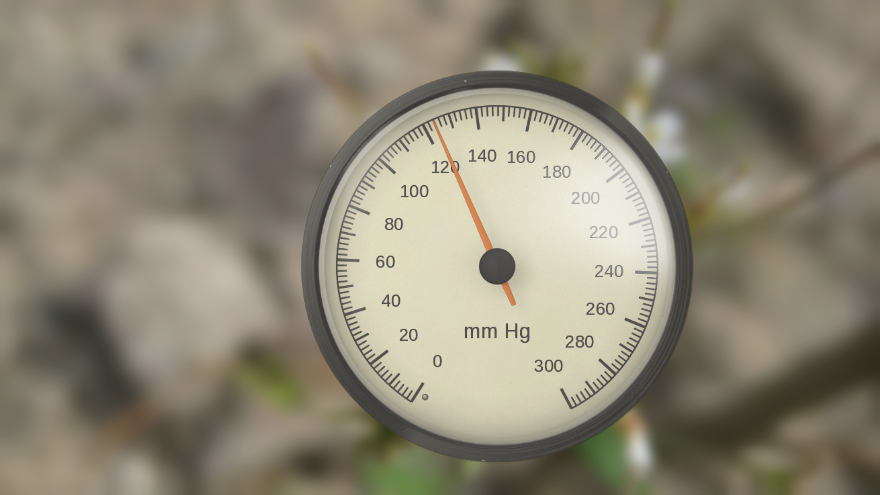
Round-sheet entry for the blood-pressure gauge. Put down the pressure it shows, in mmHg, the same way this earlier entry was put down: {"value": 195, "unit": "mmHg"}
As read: {"value": 124, "unit": "mmHg"}
